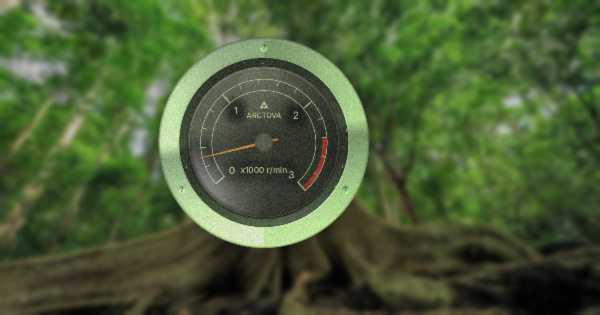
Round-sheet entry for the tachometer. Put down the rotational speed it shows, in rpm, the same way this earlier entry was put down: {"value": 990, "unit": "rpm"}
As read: {"value": 300, "unit": "rpm"}
